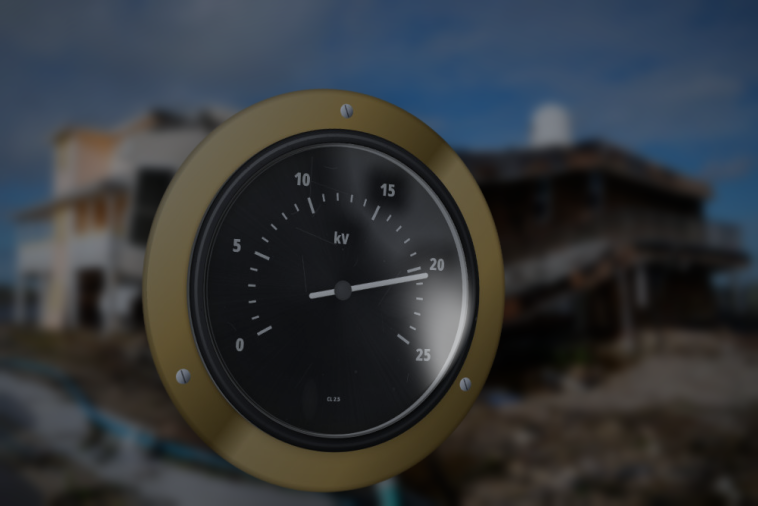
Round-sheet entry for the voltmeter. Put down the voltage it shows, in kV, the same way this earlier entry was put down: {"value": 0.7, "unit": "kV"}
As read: {"value": 20.5, "unit": "kV"}
